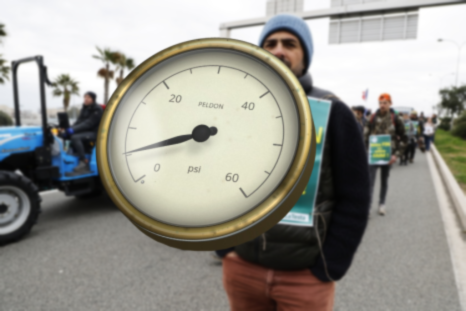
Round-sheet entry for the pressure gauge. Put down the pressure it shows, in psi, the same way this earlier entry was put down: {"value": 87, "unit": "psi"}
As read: {"value": 5, "unit": "psi"}
